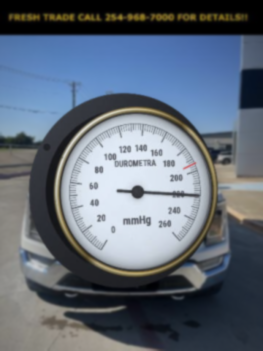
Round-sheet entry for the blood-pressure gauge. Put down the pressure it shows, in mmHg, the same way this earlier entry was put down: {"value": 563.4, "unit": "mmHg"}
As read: {"value": 220, "unit": "mmHg"}
